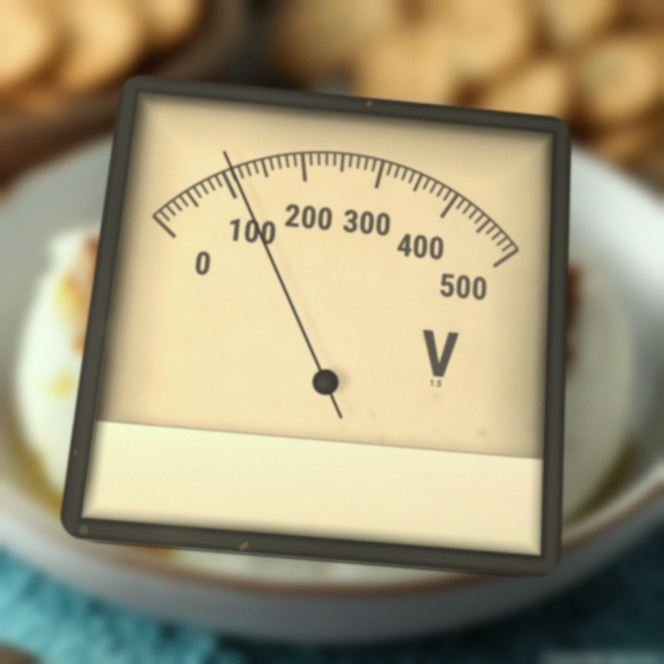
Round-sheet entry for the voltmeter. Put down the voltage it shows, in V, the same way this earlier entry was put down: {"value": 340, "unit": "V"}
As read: {"value": 110, "unit": "V"}
